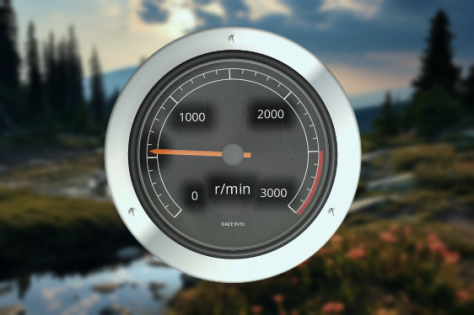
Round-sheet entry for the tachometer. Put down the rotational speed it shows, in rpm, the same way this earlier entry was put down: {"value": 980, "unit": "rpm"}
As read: {"value": 550, "unit": "rpm"}
